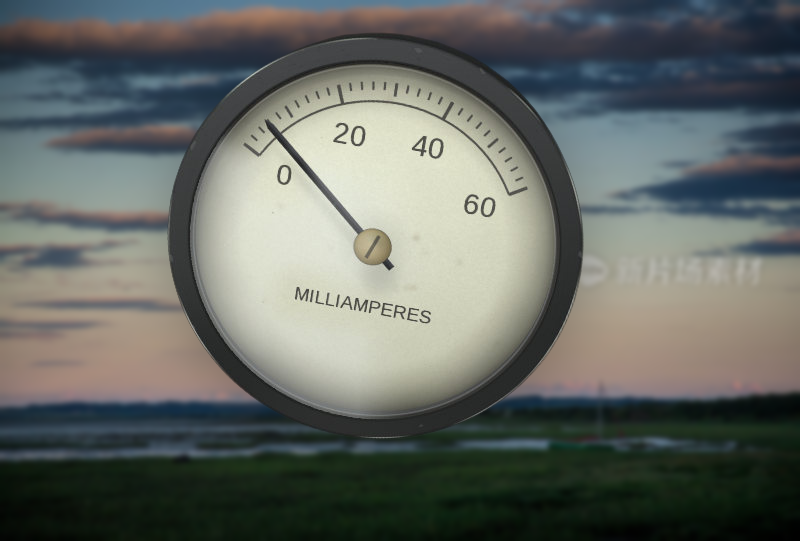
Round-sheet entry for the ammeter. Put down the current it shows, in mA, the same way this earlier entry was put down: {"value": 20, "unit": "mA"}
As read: {"value": 6, "unit": "mA"}
